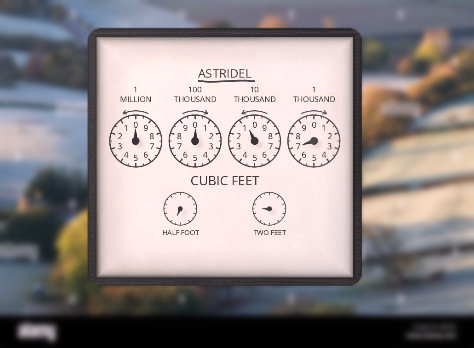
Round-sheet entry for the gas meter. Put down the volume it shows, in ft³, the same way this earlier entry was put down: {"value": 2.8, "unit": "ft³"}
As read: {"value": 700, "unit": "ft³"}
